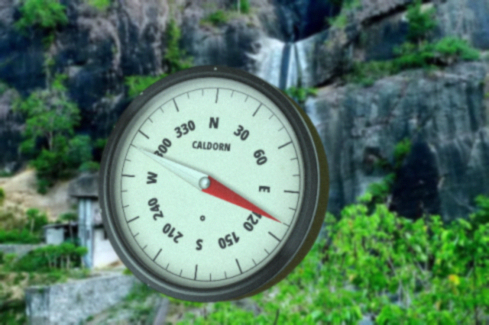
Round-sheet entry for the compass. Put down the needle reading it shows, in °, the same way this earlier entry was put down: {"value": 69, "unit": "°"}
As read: {"value": 110, "unit": "°"}
